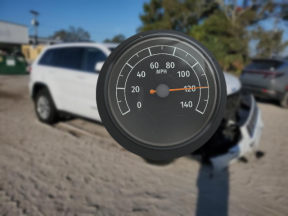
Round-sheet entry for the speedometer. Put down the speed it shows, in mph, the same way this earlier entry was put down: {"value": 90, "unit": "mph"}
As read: {"value": 120, "unit": "mph"}
